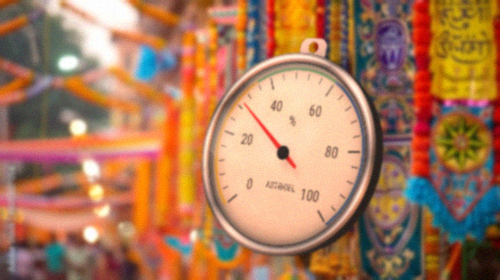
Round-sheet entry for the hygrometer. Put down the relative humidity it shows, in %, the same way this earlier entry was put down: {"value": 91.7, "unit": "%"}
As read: {"value": 30, "unit": "%"}
